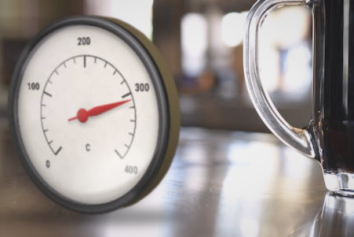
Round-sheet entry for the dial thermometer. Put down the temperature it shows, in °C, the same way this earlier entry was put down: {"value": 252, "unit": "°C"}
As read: {"value": 310, "unit": "°C"}
